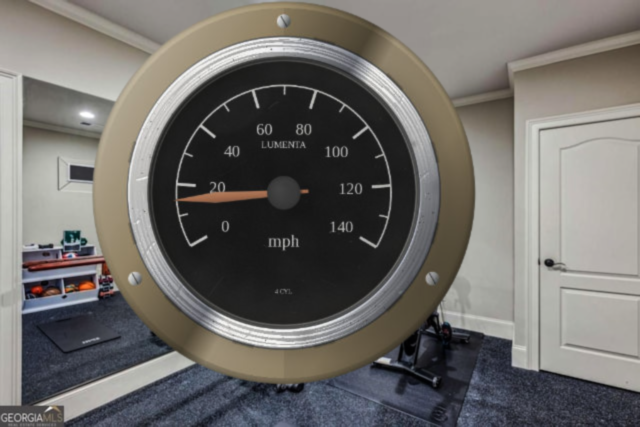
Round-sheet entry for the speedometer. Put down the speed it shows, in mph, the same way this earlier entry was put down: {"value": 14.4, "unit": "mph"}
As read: {"value": 15, "unit": "mph"}
